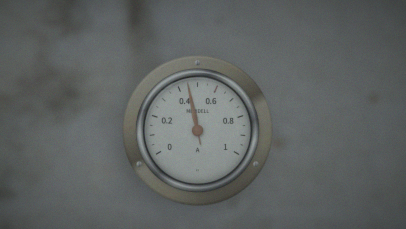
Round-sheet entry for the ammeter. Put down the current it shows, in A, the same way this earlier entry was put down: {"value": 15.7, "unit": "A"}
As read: {"value": 0.45, "unit": "A"}
